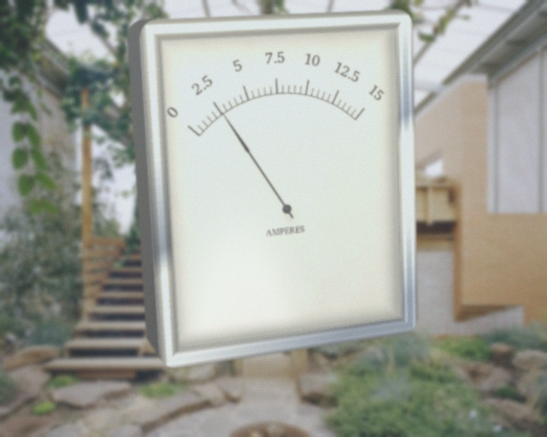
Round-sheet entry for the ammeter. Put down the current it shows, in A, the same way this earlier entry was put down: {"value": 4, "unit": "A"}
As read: {"value": 2.5, "unit": "A"}
